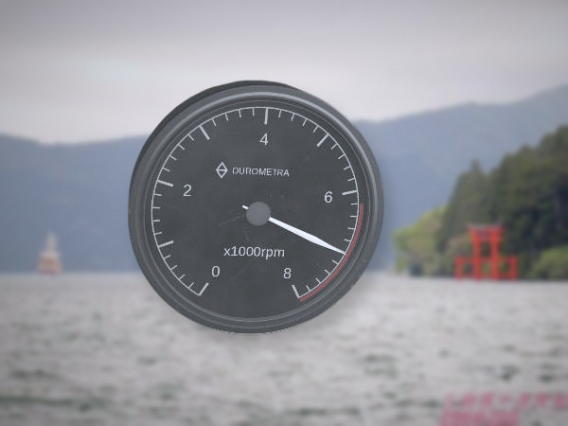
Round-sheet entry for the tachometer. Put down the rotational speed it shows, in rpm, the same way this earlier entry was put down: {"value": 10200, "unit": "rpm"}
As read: {"value": 7000, "unit": "rpm"}
